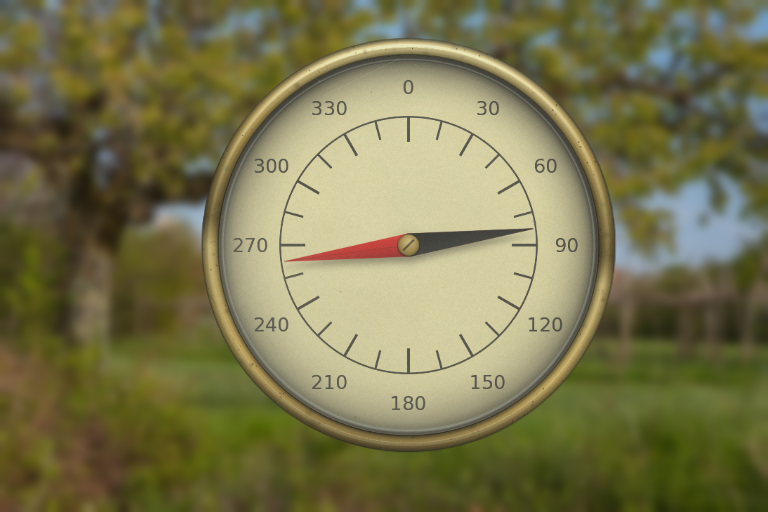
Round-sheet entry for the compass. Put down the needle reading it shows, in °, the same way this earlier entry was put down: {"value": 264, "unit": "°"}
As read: {"value": 262.5, "unit": "°"}
